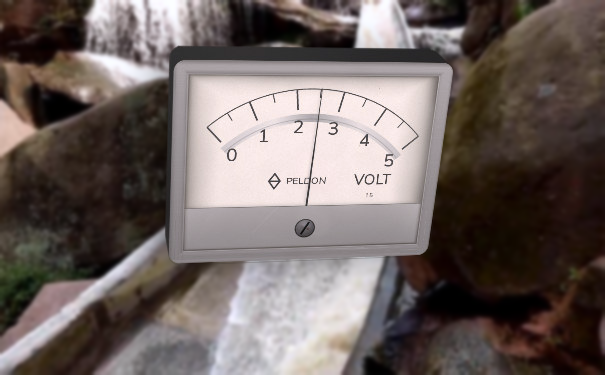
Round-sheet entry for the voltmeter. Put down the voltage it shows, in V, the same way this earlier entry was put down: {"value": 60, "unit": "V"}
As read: {"value": 2.5, "unit": "V"}
